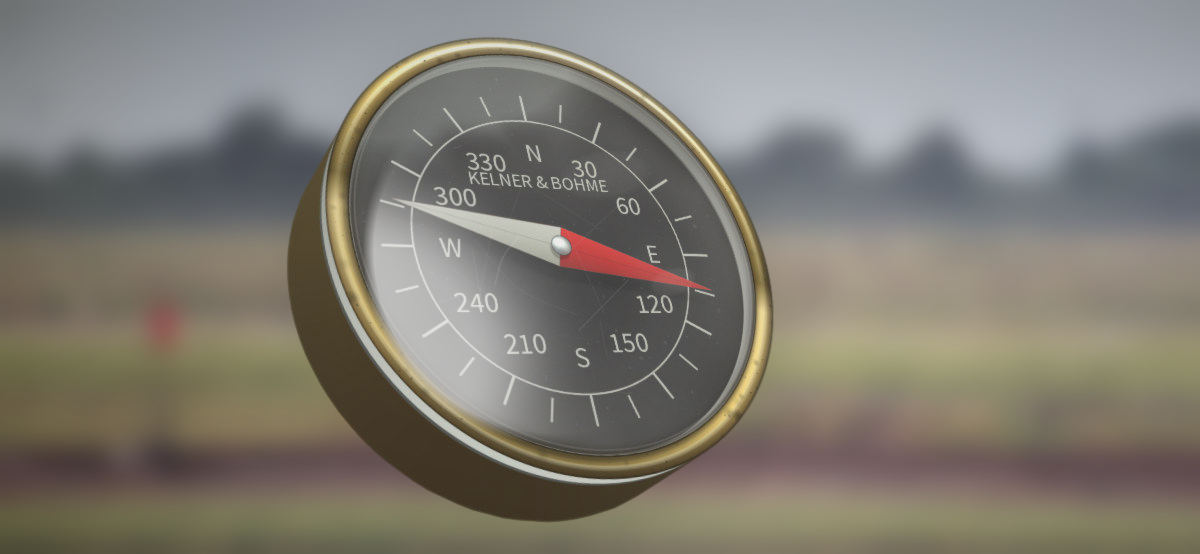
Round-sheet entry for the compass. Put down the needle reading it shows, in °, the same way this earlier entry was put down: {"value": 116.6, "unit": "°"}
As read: {"value": 105, "unit": "°"}
